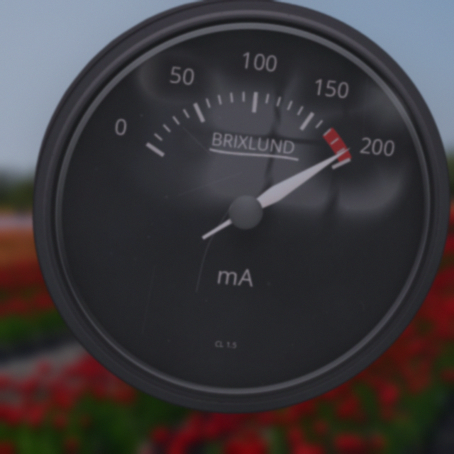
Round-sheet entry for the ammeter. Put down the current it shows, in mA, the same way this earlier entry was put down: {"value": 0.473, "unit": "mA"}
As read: {"value": 190, "unit": "mA"}
